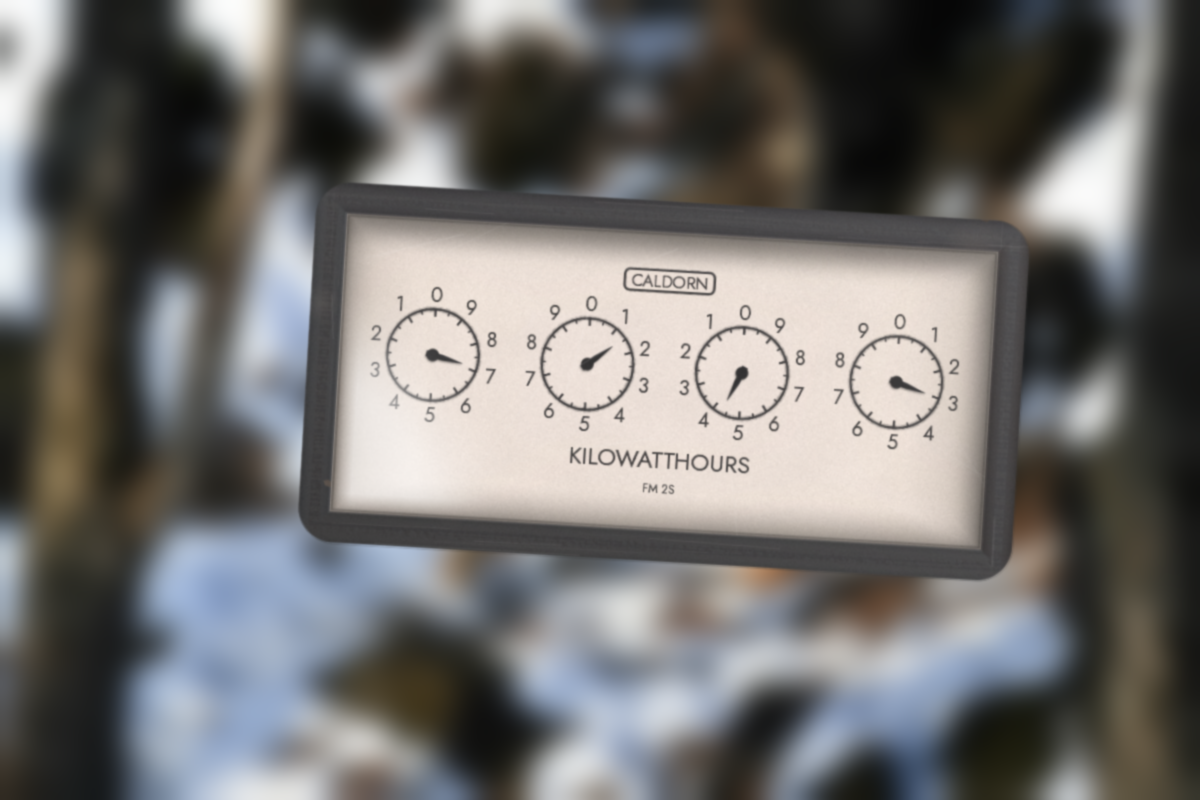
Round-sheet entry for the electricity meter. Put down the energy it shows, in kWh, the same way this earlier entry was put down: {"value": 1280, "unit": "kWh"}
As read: {"value": 7143, "unit": "kWh"}
